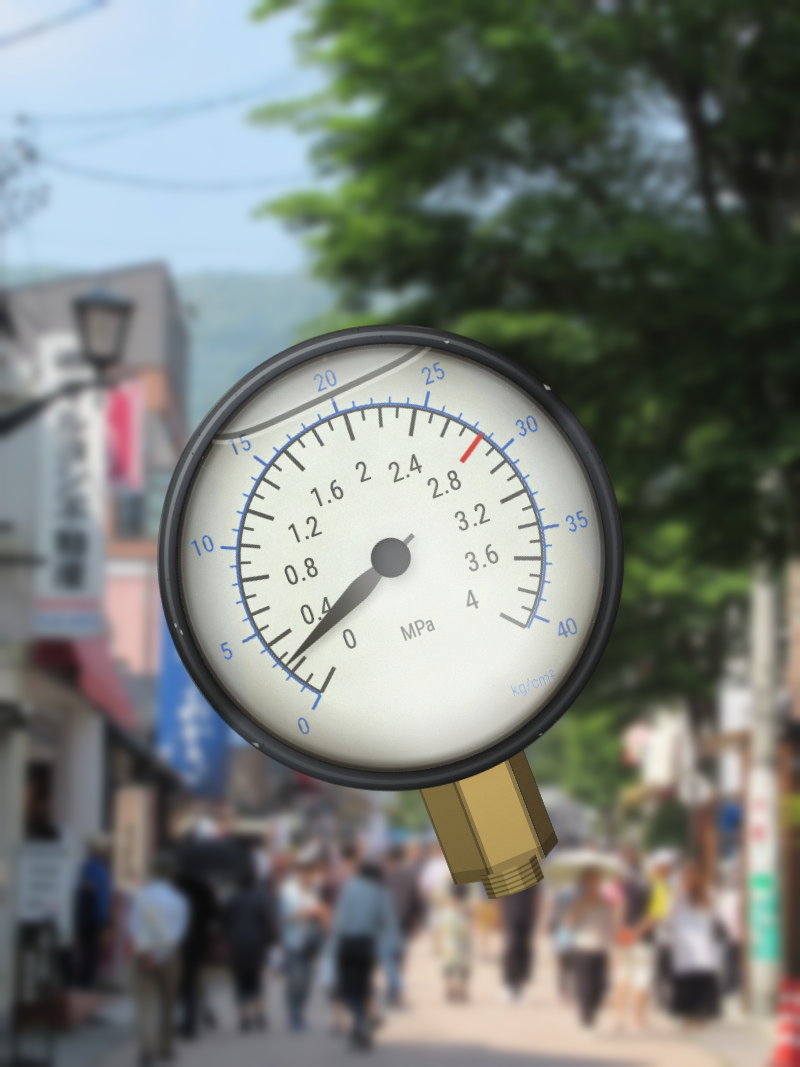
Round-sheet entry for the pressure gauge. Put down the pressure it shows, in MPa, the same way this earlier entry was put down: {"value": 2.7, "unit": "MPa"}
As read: {"value": 0.25, "unit": "MPa"}
